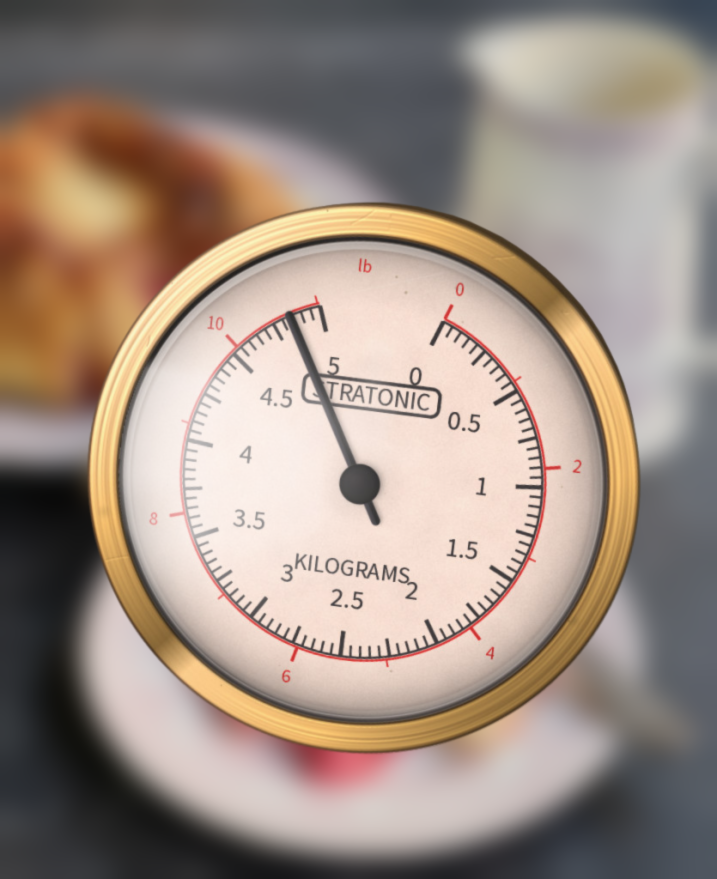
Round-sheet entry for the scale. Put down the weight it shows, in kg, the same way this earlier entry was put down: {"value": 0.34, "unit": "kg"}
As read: {"value": 4.85, "unit": "kg"}
